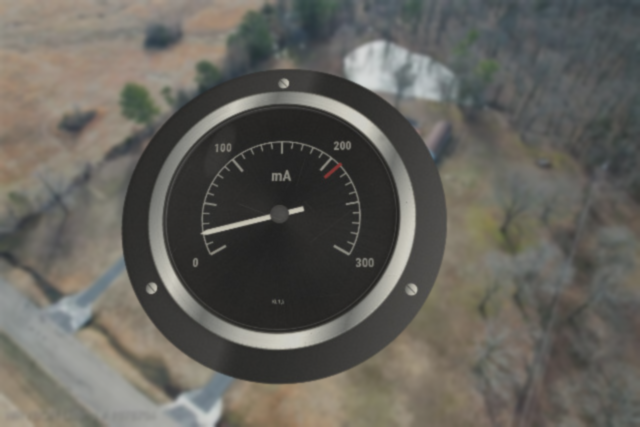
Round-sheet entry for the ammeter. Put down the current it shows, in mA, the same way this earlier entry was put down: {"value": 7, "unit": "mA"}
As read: {"value": 20, "unit": "mA"}
